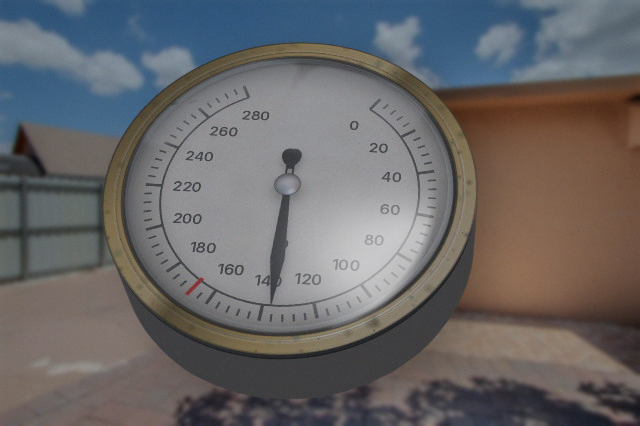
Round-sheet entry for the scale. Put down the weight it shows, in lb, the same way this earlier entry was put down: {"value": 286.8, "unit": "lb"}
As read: {"value": 136, "unit": "lb"}
